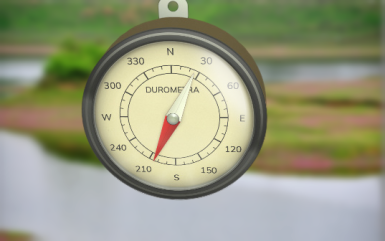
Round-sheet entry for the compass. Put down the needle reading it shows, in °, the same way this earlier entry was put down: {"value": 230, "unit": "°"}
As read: {"value": 205, "unit": "°"}
